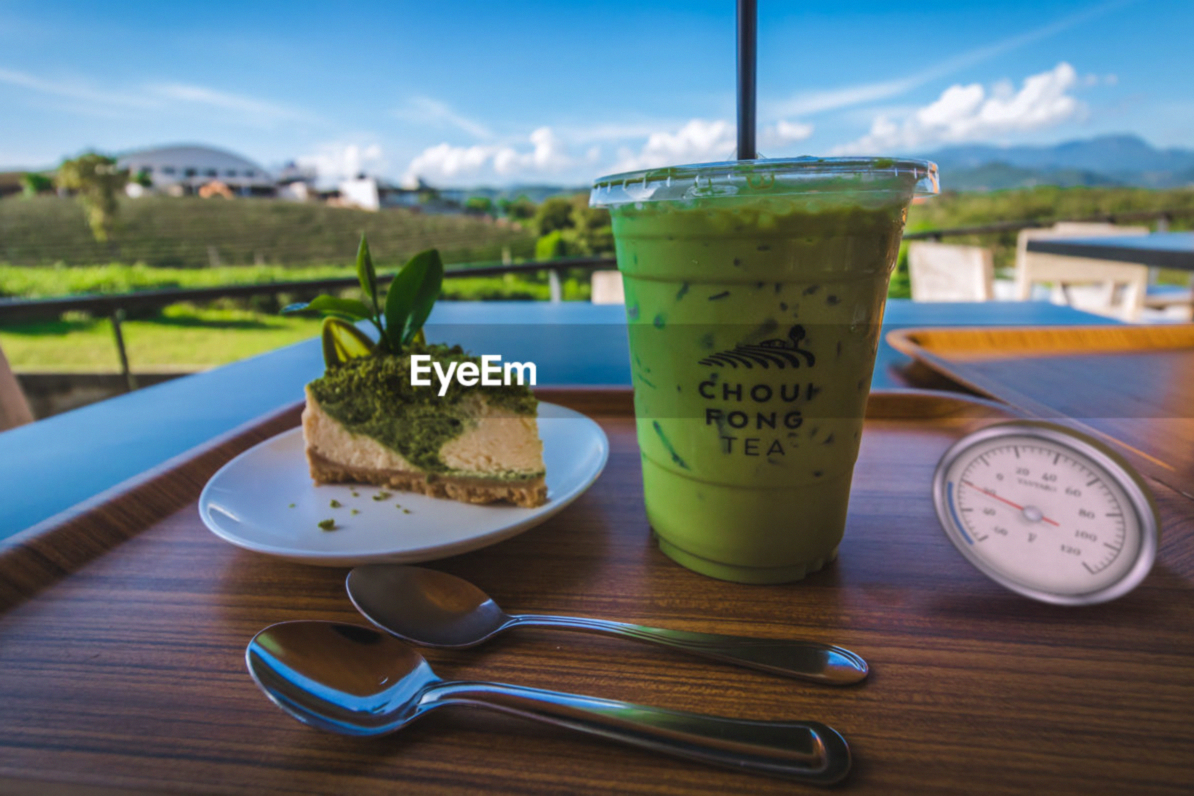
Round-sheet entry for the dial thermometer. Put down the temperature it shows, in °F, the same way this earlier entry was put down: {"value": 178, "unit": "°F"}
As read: {"value": -20, "unit": "°F"}
